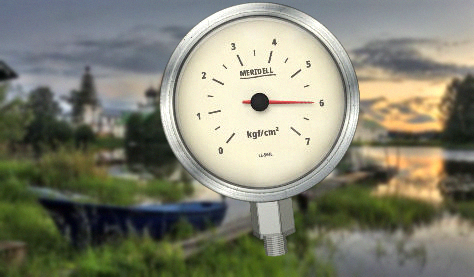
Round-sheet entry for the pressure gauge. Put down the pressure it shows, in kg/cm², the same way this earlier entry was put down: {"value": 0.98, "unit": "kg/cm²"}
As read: {"value": 6, "unit": "kg/cm²"}
